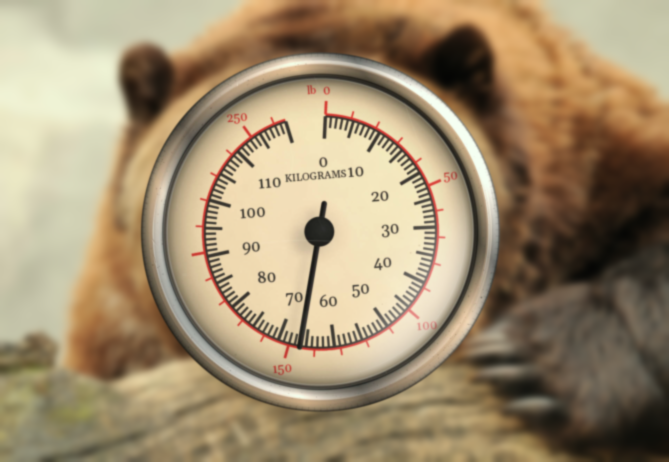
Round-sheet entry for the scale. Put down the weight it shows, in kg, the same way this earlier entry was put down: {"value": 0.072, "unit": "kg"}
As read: {"value": 66, "unit": "kg"}
